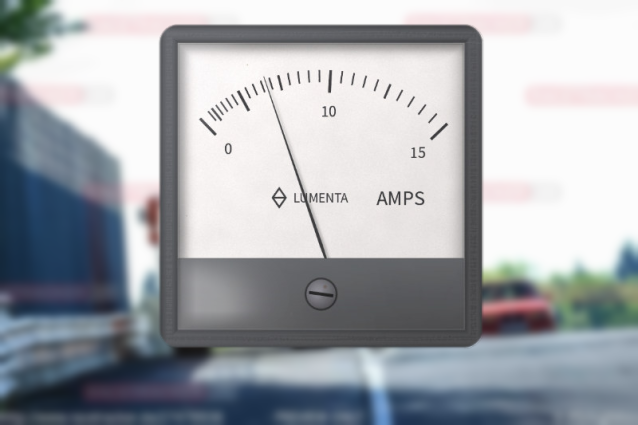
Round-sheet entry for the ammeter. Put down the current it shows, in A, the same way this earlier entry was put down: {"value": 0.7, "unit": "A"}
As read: {"value": 6.75, "unit": "A"}
